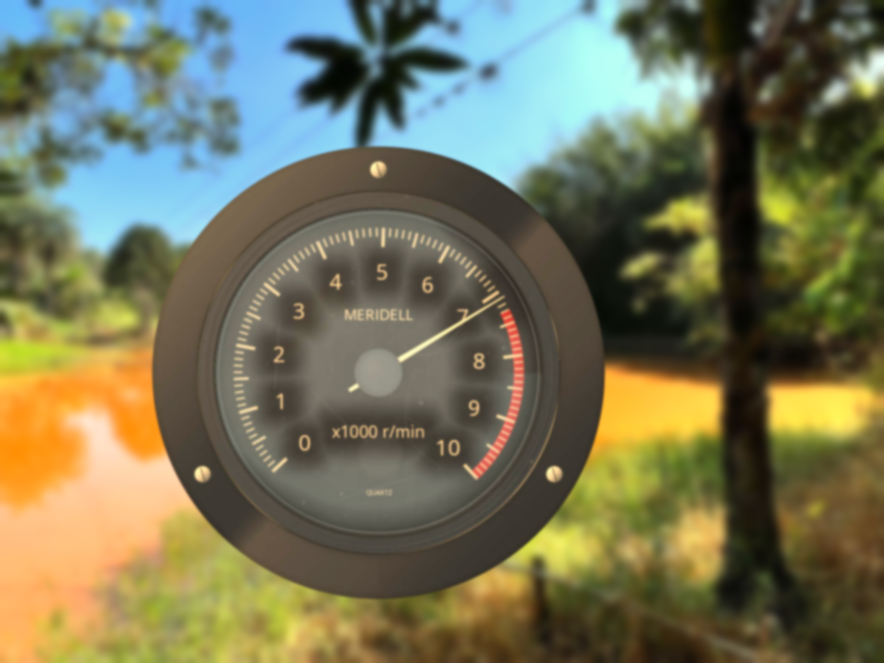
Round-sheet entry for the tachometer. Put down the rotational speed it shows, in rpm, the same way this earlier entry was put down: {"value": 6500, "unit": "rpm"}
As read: {"value": 7100, "unit": "rpm"}
